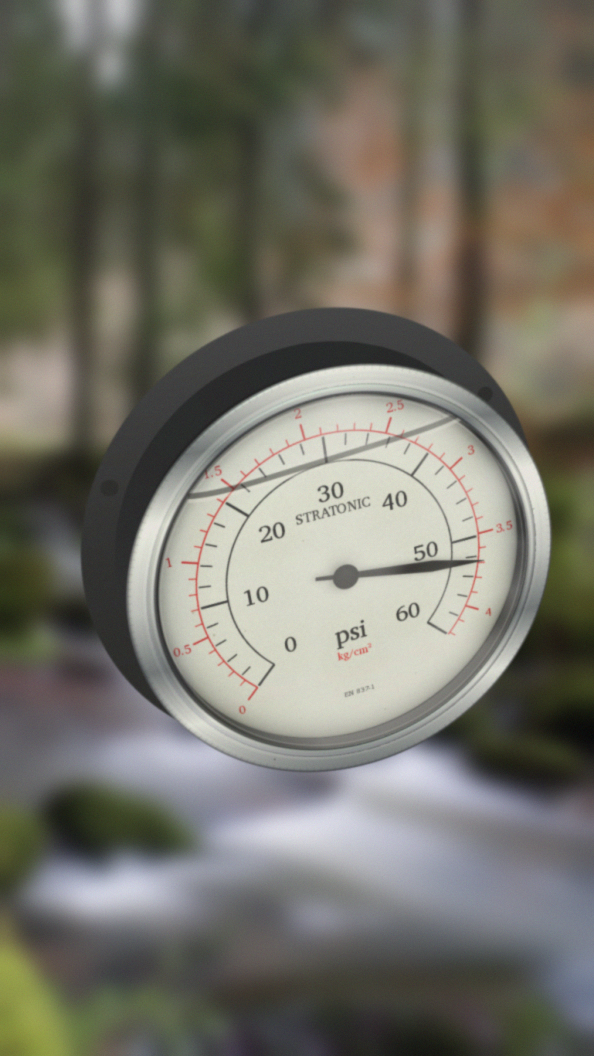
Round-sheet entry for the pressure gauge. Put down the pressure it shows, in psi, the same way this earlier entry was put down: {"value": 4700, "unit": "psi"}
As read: {"value": 52, "unit": "psi"}
